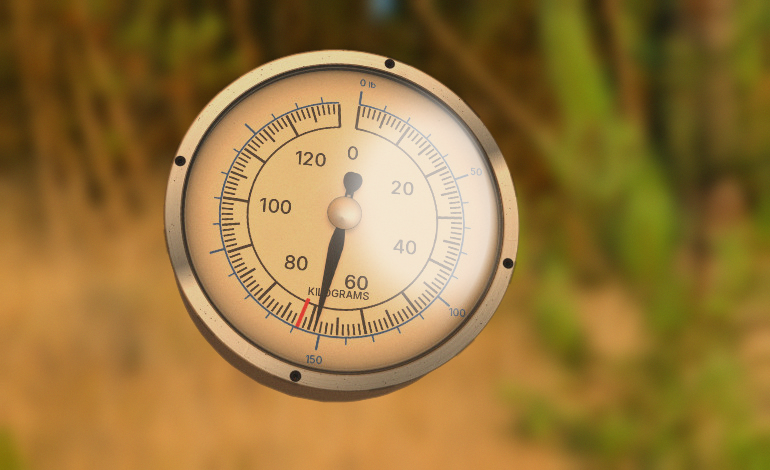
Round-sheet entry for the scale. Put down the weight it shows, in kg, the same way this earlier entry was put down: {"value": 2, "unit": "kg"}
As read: {"value": 69, "unit": "kg"}
